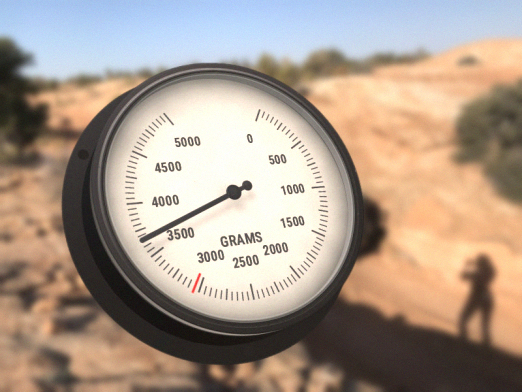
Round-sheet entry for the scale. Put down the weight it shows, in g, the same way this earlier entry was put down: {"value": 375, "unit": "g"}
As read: {"value": 3650, "unit": "g"}
